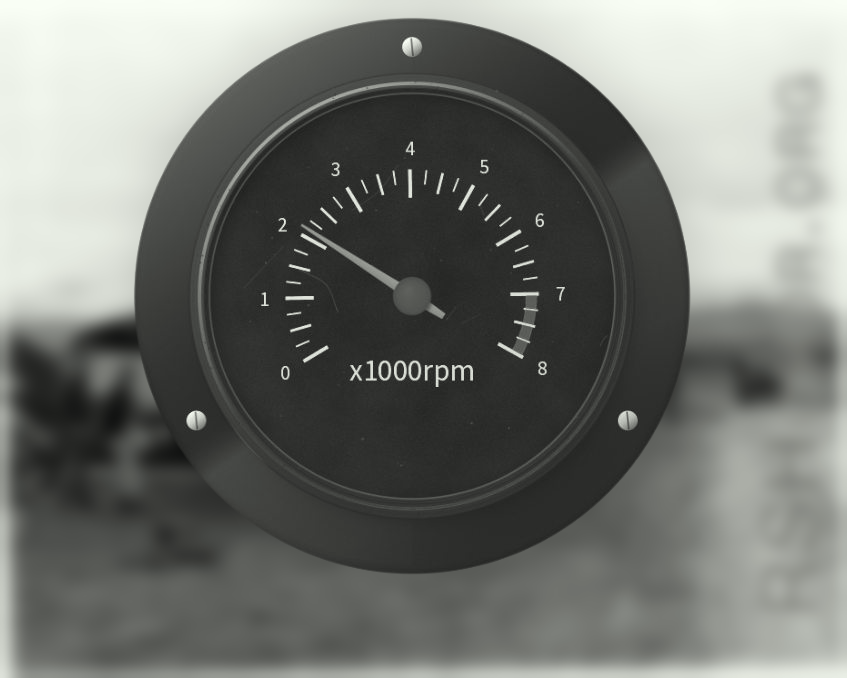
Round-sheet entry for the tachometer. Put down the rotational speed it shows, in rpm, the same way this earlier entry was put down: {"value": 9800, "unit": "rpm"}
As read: {"value": 2125, "unit": "rpm"}
